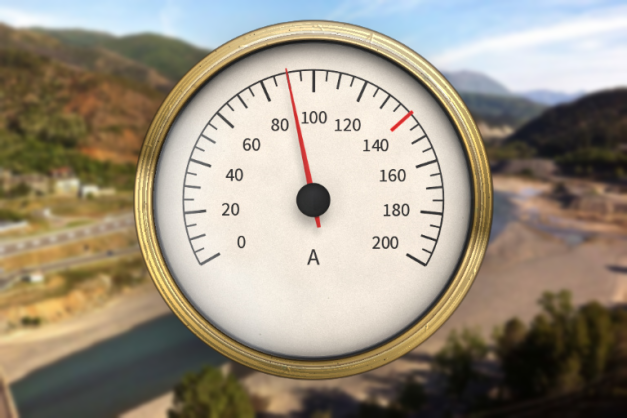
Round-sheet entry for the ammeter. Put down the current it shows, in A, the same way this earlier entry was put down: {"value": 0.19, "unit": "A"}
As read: {"value": 90, "unit": "A"}
